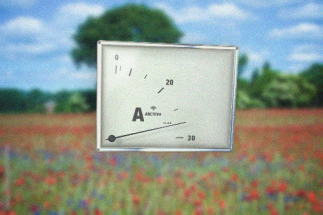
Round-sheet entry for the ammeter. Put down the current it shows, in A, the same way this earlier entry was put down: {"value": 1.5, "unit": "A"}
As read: {"value": 27.5, "unit": "A"}
